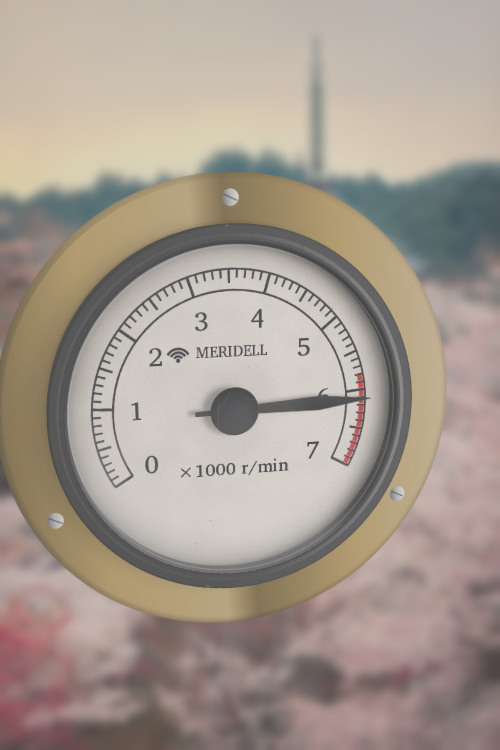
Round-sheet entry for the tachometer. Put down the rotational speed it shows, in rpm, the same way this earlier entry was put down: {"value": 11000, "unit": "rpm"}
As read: {"value": 6100, "unit": "rpm"}
